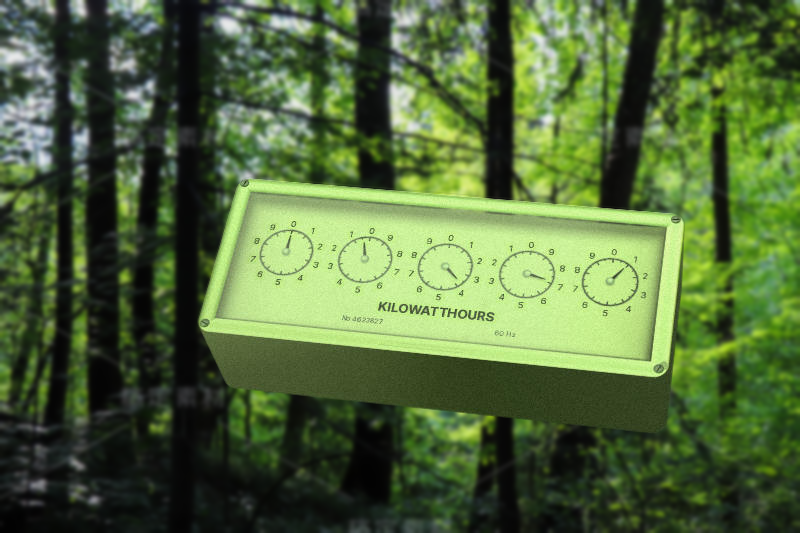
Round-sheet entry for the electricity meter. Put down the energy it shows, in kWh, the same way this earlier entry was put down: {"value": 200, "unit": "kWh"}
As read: {"value": 371, "unit": "kWh"}
